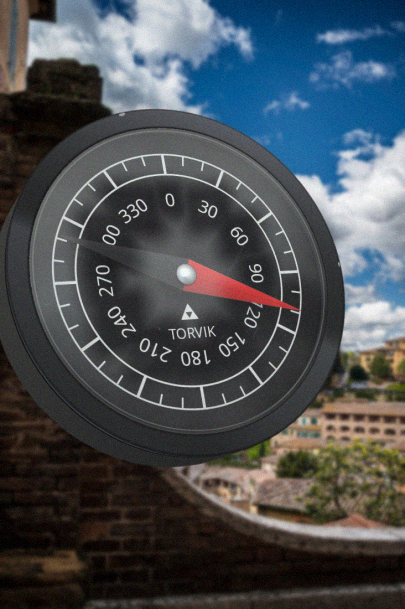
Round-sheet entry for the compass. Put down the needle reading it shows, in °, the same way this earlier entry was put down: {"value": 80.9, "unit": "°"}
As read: {"value": 110, "unit": "°"}
